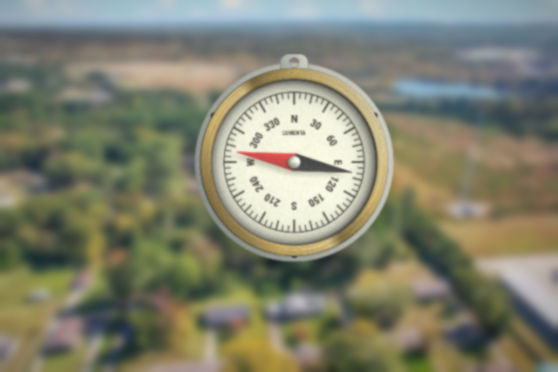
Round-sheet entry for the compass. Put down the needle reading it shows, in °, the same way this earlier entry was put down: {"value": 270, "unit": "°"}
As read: {"value": 280, "unit": "°"}
